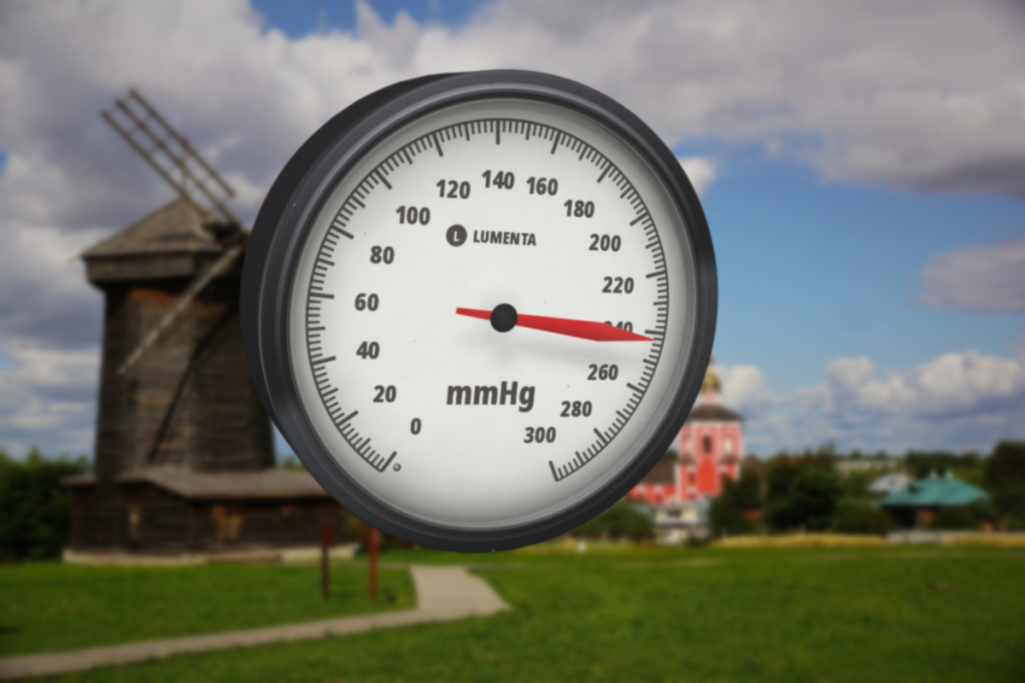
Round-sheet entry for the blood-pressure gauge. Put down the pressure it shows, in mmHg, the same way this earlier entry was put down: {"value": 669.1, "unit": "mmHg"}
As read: {"value": 242, "unit": "mmHg"}
